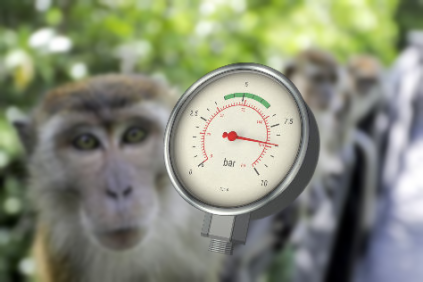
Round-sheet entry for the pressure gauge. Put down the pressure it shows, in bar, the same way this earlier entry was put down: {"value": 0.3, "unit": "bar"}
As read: {"value": 8.5, "unit": "bar"}
